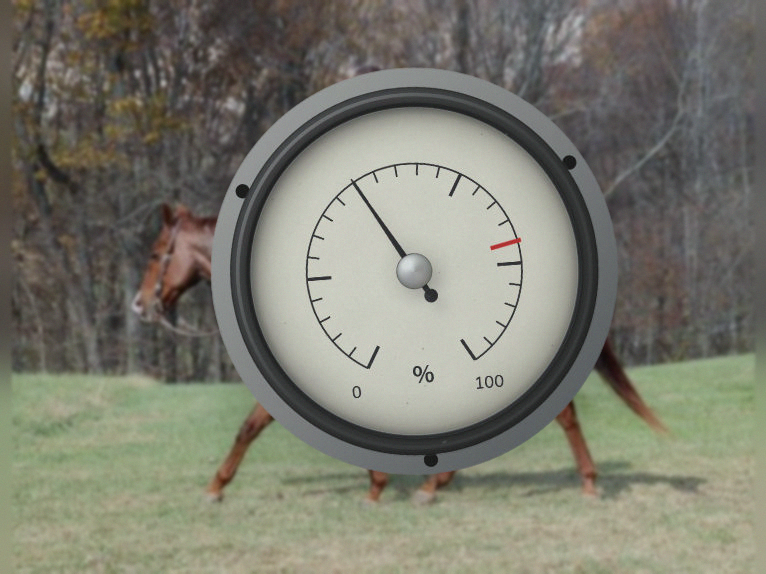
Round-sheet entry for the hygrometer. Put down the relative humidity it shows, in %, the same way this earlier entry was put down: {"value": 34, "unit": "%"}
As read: {"value": 40, "unit": "%"}
